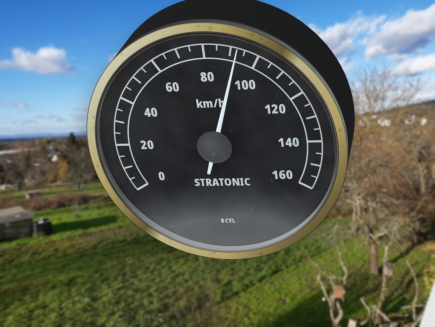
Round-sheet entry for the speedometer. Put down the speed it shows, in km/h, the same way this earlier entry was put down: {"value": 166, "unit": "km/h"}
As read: {"value": 92.5, "unit": "km/h"}
